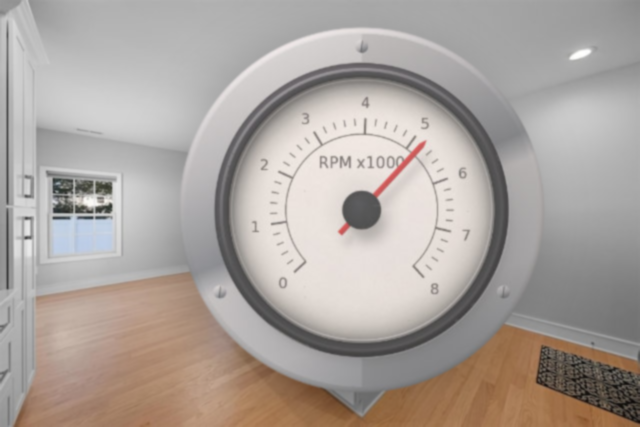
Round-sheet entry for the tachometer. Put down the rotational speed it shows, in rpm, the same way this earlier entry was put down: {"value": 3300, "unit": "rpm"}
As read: {"value": 5200, "unit": "rpm"}
